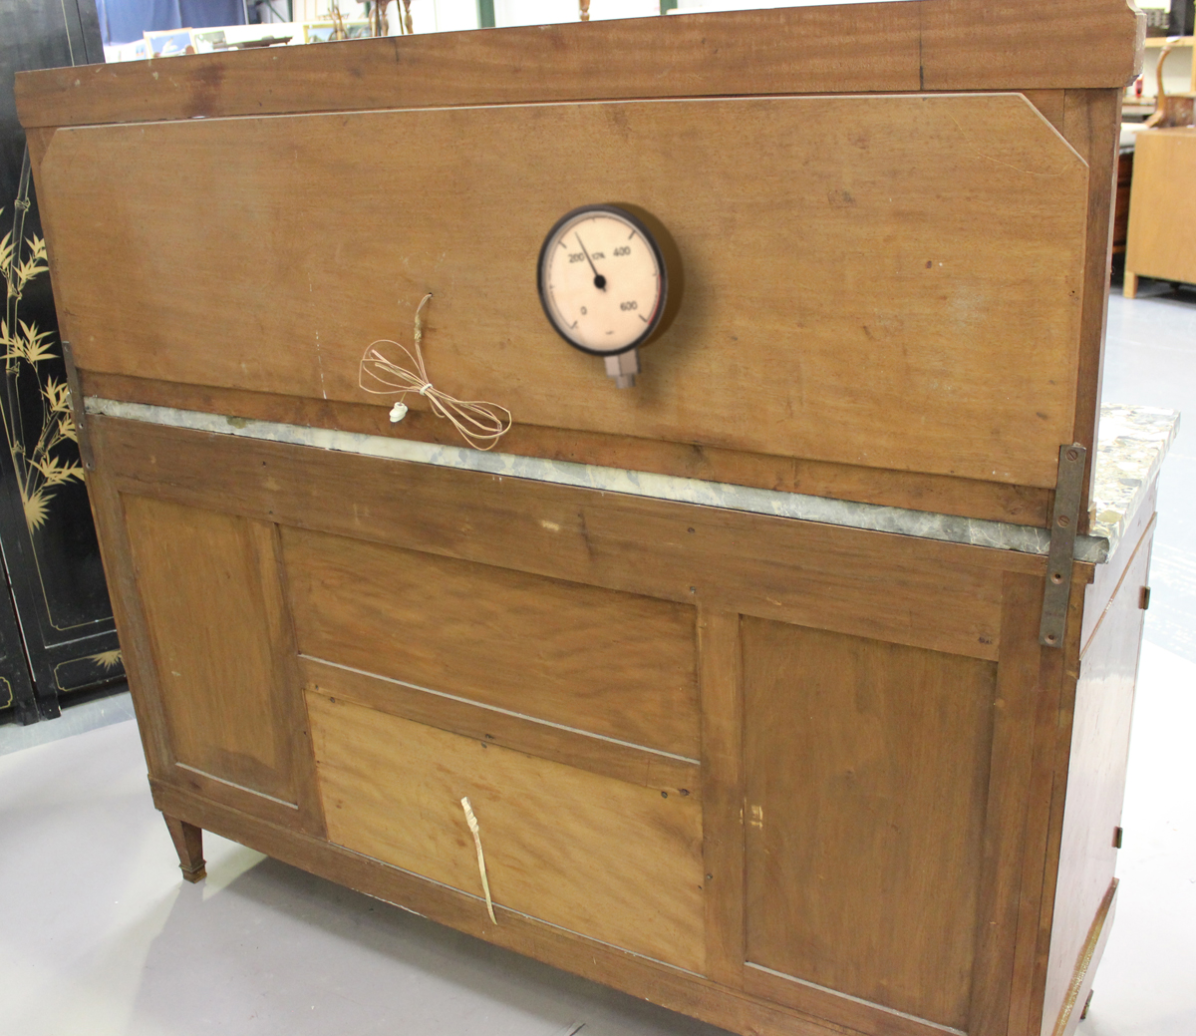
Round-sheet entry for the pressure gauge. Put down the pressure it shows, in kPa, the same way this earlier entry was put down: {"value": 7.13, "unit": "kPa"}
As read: {"value": 250, "unit": "kPa"}
